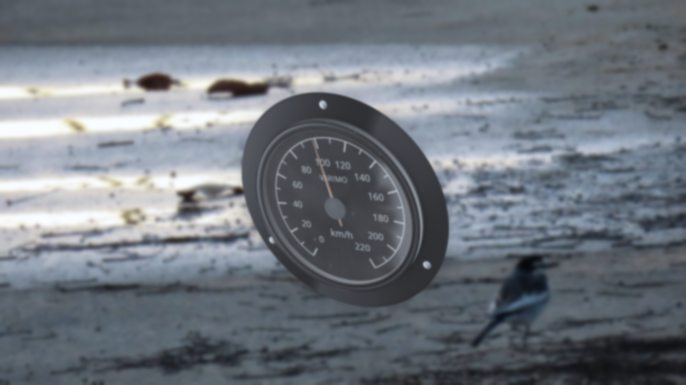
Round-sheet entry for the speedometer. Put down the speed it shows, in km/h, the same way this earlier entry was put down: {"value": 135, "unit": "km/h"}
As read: {"value": 100, "unit": "km/h"}
